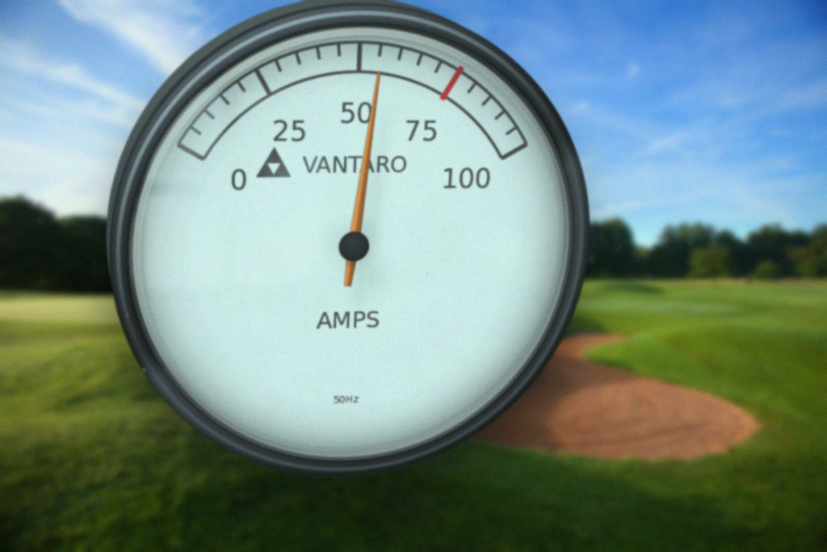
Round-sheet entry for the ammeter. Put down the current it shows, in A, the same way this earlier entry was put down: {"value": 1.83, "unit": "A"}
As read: {"value": 55, "unit": "A"}
